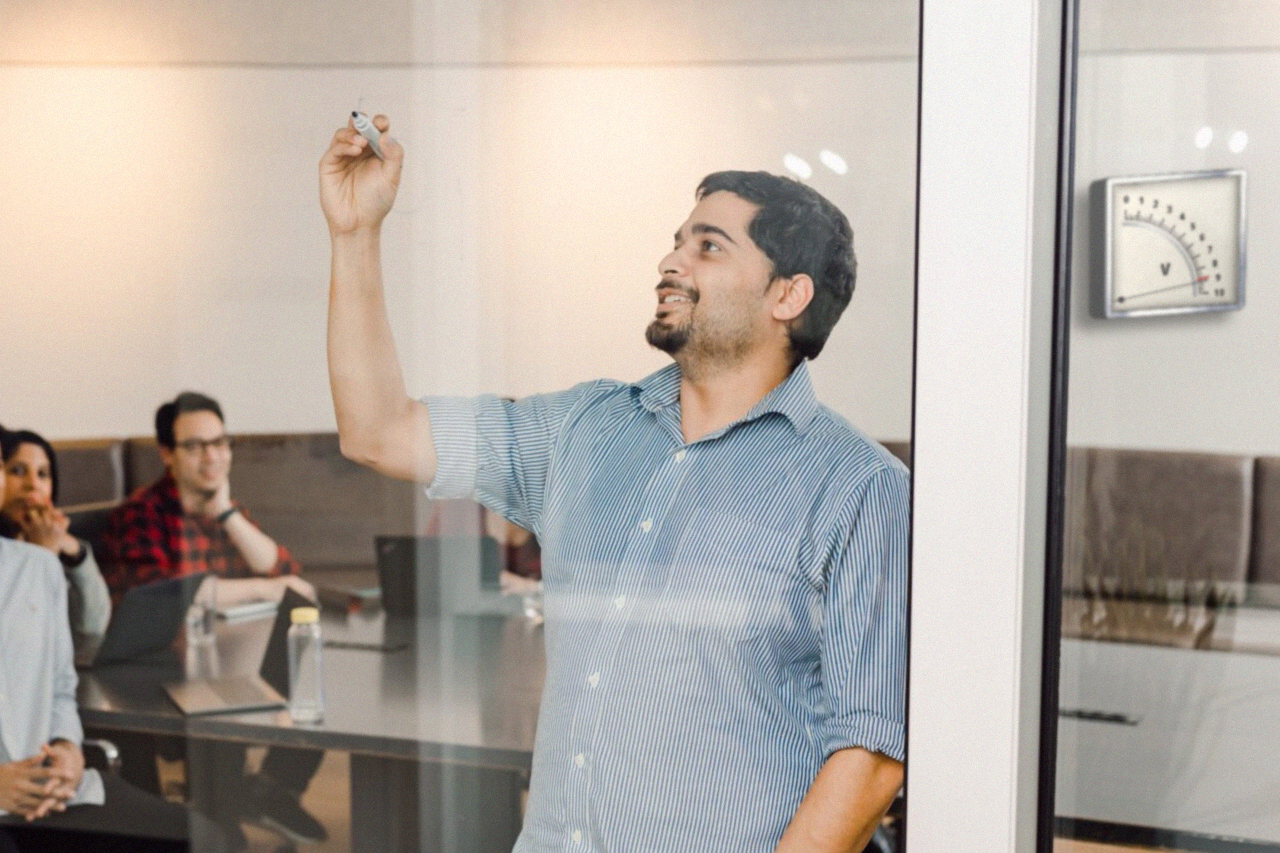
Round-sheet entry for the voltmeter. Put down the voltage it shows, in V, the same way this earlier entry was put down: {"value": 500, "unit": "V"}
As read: {"value": 9, "unit": "V"}
